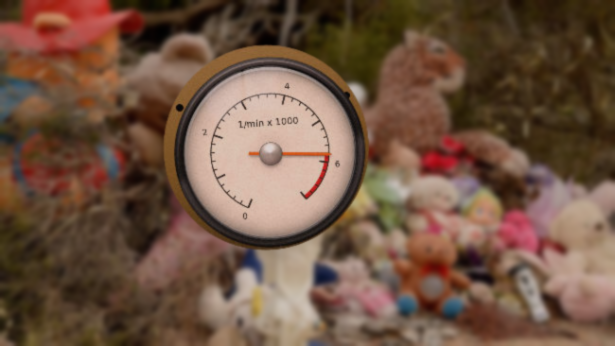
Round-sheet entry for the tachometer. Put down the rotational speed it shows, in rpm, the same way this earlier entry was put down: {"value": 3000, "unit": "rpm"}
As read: {"value": 5800, "unit": "rpm"}
